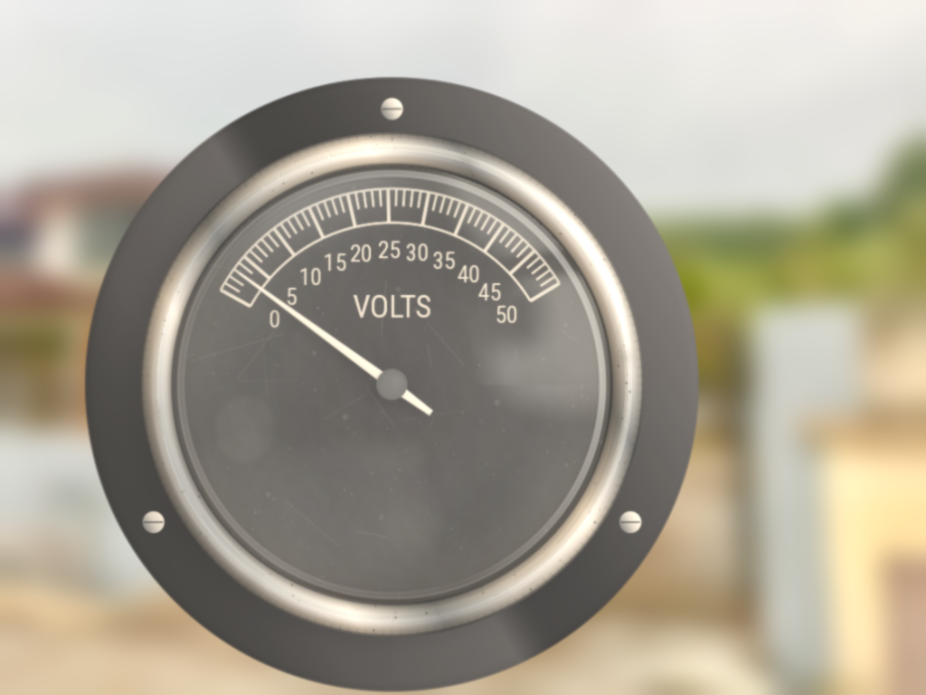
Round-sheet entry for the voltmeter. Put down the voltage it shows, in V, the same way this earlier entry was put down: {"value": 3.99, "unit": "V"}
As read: {"value": 3, "unit": "V"}
